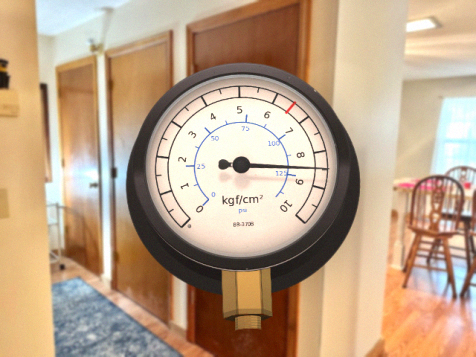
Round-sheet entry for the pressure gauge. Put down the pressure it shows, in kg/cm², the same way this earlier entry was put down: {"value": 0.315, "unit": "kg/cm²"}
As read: {"value": 8.5, "unit": "kg/cm²"}
